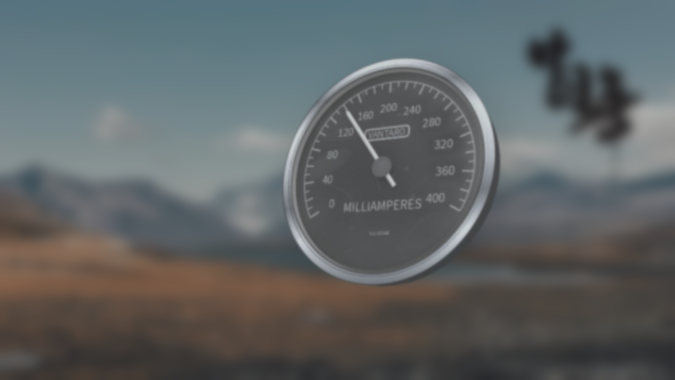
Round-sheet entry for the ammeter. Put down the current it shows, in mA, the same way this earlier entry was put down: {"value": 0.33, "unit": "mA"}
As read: {"value": 140, "unit": "mA"}
